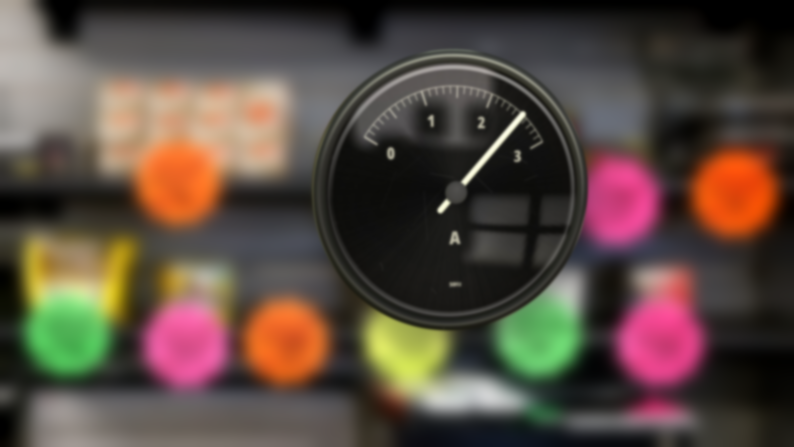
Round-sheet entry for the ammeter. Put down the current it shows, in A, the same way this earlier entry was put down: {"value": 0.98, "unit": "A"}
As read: {"value": 2.5, "unit": "A"}
